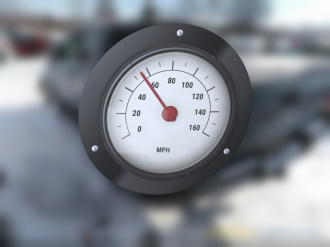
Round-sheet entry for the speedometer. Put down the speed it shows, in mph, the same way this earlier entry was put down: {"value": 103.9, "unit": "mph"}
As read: {"value": 55, "unit": "mph"}
